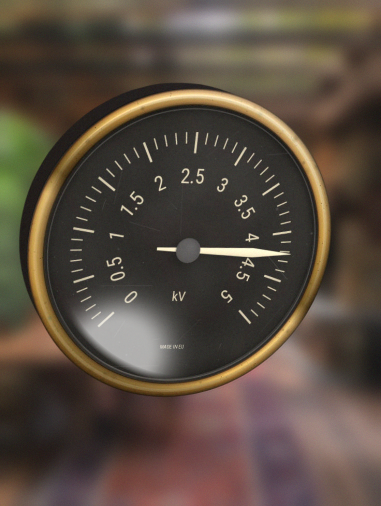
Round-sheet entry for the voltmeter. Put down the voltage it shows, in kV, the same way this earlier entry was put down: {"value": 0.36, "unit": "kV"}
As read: {"value": 4.2, "unit": "kV"}
